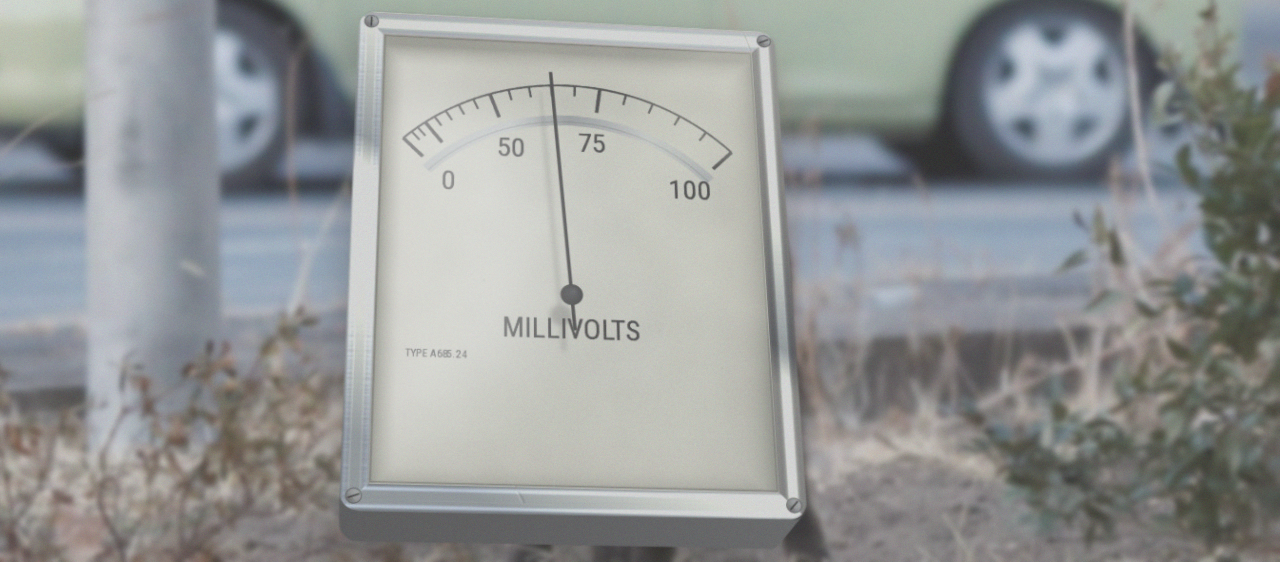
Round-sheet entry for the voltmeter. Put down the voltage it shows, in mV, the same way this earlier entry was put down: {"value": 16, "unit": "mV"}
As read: {"value": 65, "unit": "mV"}
